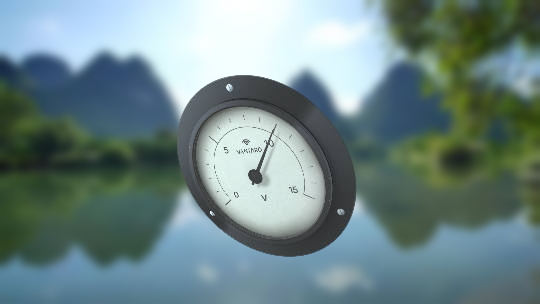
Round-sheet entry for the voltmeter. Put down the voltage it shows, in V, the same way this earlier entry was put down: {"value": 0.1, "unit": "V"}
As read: {"value": 10, "unit": "V"}
